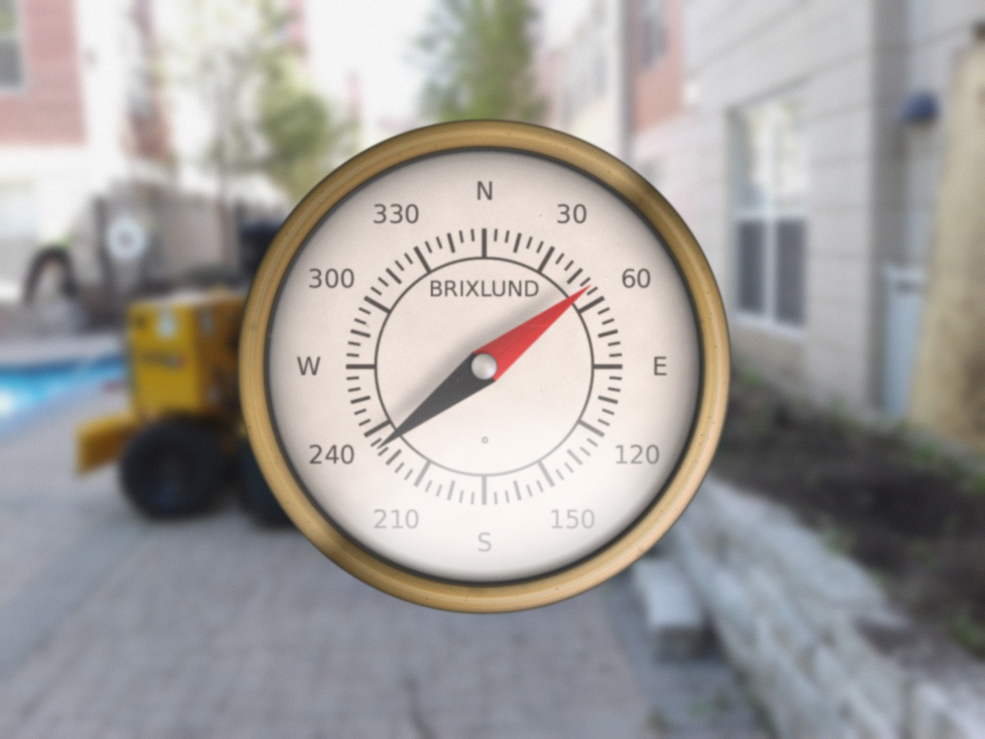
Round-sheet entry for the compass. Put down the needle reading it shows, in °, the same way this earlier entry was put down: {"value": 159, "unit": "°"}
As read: {"value": 52.5, "unit": "°"}
